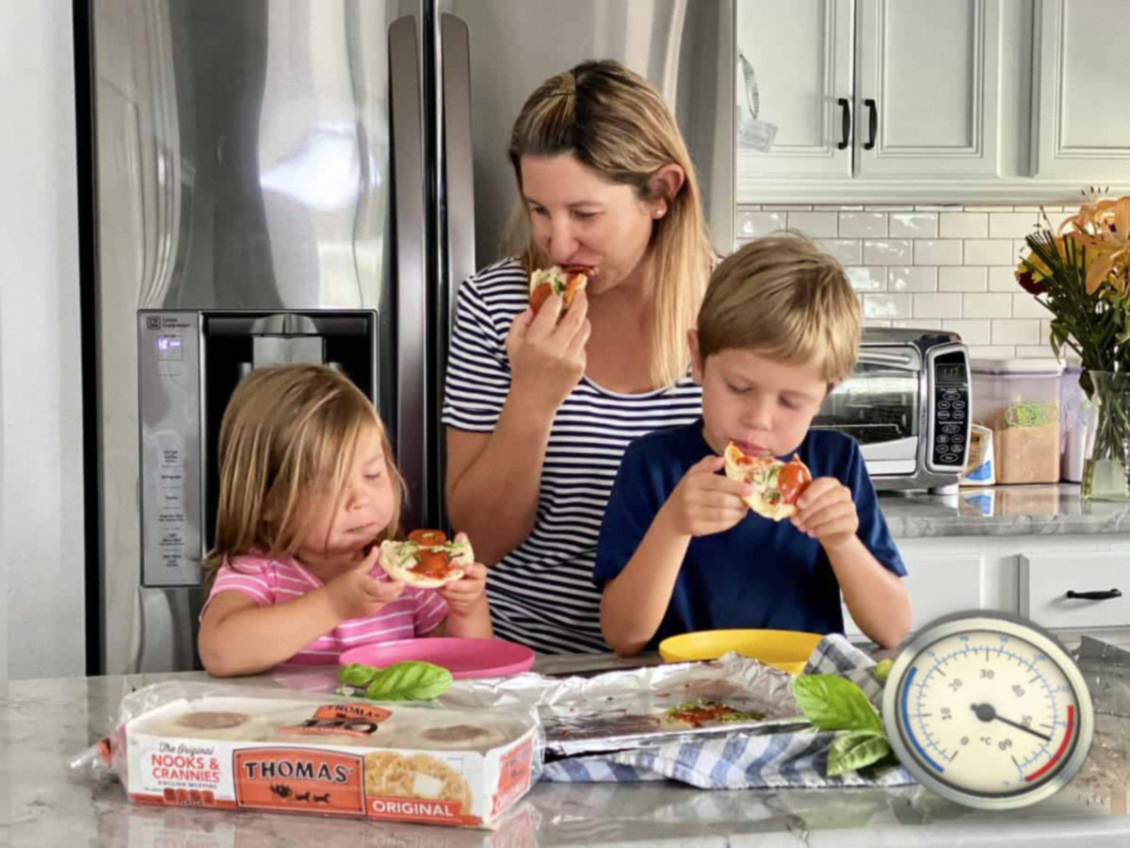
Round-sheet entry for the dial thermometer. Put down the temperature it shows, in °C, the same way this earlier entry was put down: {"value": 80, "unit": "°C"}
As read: {"value": 52, "unit": "°C"}
